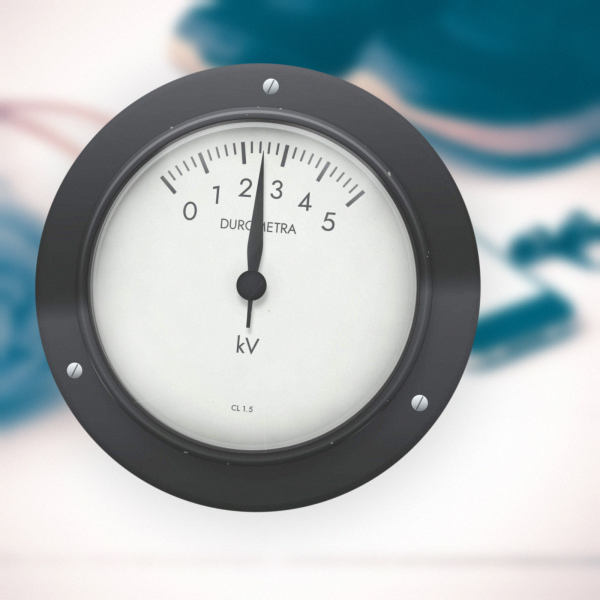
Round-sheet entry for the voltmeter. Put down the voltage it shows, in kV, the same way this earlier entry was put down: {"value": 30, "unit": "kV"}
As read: {"value": 2.5, "unit": "kV"}
